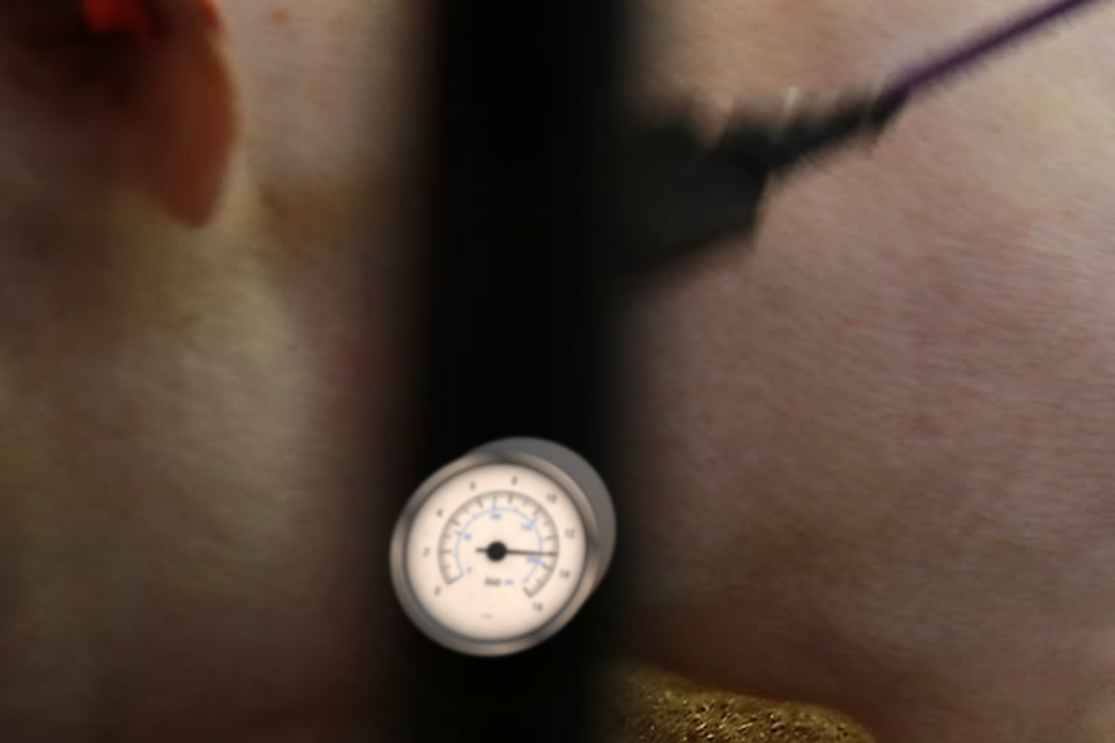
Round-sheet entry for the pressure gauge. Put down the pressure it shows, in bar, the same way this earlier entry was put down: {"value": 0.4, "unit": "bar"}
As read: {"value": 13, "unit": "bar"}
